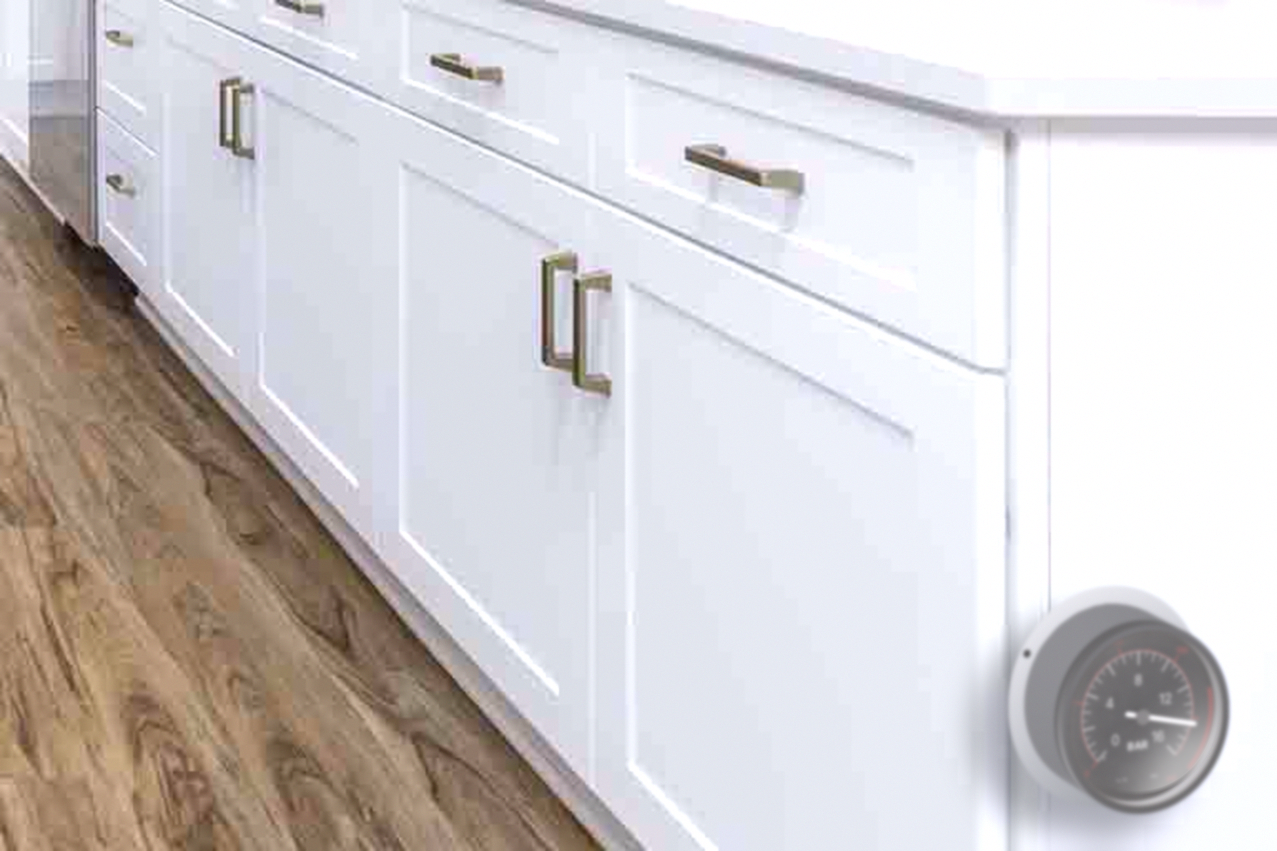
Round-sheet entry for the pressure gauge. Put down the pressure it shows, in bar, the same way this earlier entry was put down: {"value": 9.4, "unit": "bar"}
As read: {"value": 14, "unit": "bar"}
